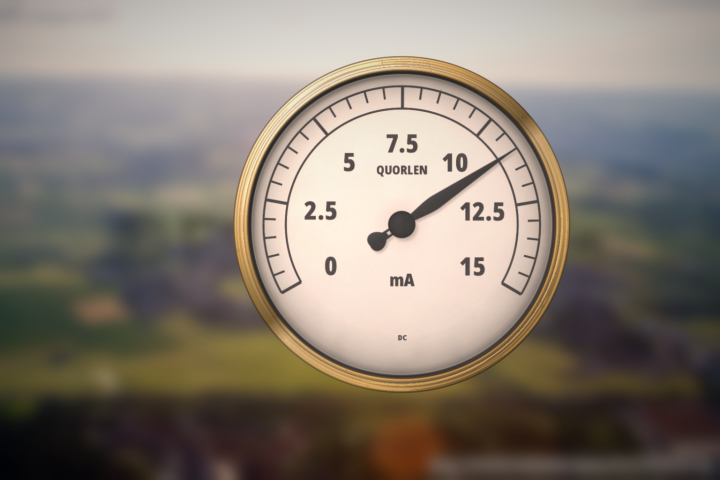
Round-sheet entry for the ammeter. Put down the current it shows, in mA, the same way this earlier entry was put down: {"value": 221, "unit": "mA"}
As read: {"value": 11, "unit": "mA"}
